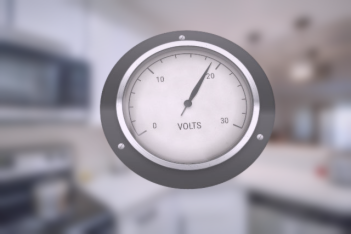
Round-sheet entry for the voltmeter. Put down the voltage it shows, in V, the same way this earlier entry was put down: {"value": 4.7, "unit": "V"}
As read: {"value": 19, "unit": "V"}
